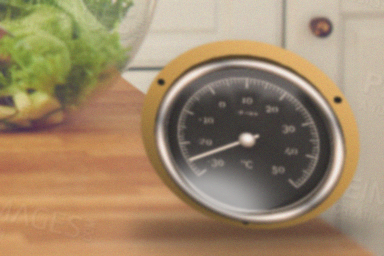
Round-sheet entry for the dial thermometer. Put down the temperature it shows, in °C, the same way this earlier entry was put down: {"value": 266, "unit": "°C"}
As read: {"value": -25, "unit": "°C"}
